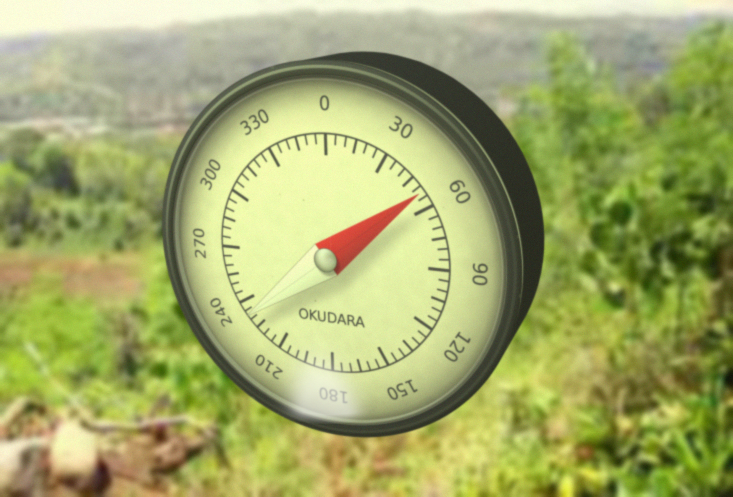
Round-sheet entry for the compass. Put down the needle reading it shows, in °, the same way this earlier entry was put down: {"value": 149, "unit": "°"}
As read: {"value": 52.5, "unit": "°"}
